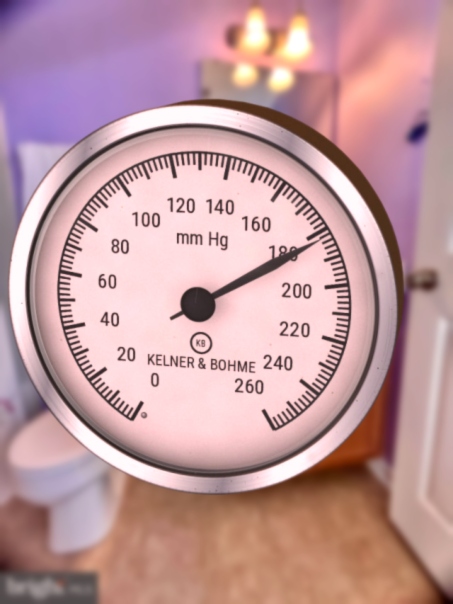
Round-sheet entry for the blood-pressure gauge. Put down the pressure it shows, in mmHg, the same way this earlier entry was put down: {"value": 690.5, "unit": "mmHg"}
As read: {"value": 182, "unit": "mmHg"}
